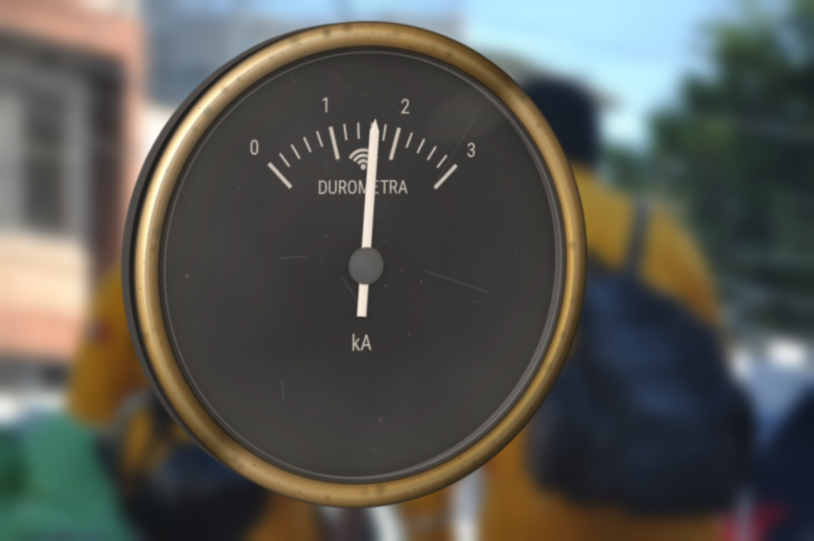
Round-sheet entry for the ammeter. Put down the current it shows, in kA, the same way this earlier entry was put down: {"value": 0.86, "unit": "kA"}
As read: {"value": 1.6, "unit": "kA"}
